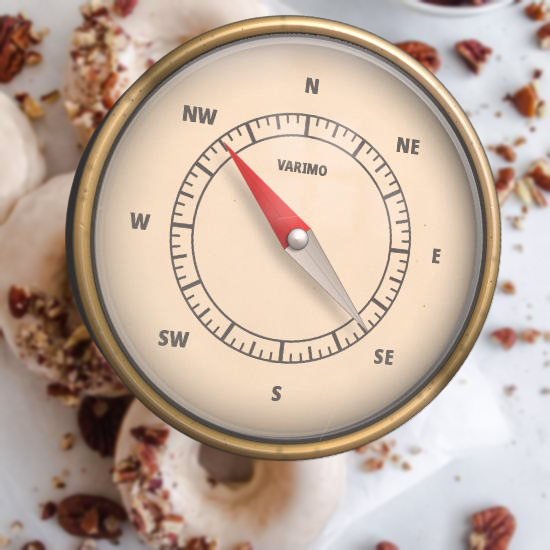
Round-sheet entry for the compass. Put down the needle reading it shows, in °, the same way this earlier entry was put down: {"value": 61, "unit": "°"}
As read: {"value": 315, "unit": "°"}
